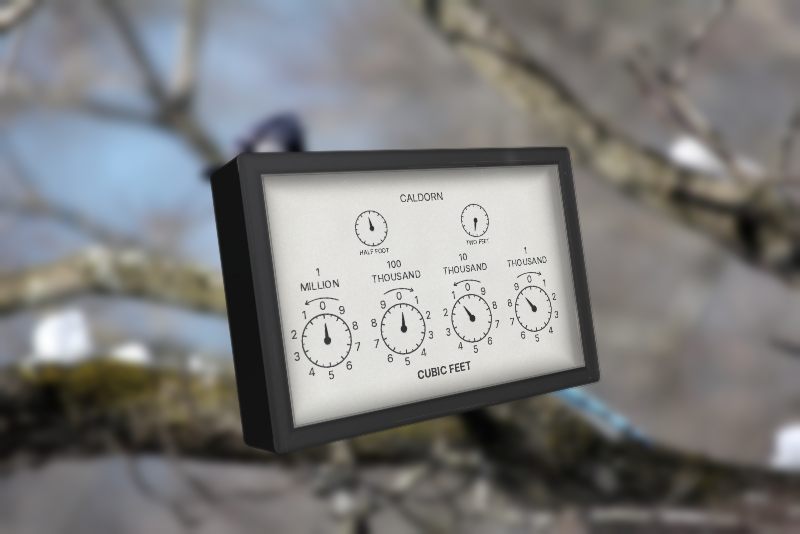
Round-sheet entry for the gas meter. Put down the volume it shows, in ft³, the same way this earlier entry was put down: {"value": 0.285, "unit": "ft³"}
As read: {"value": 900, "unit": "ft³"}
